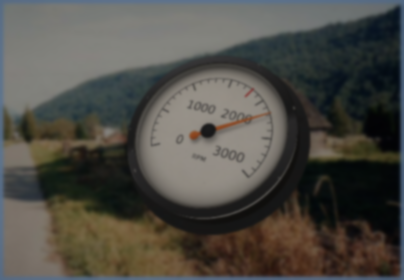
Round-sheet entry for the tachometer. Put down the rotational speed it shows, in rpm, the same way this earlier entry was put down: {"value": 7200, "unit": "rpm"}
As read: {"value": 2200, "unit": "rpm"}
